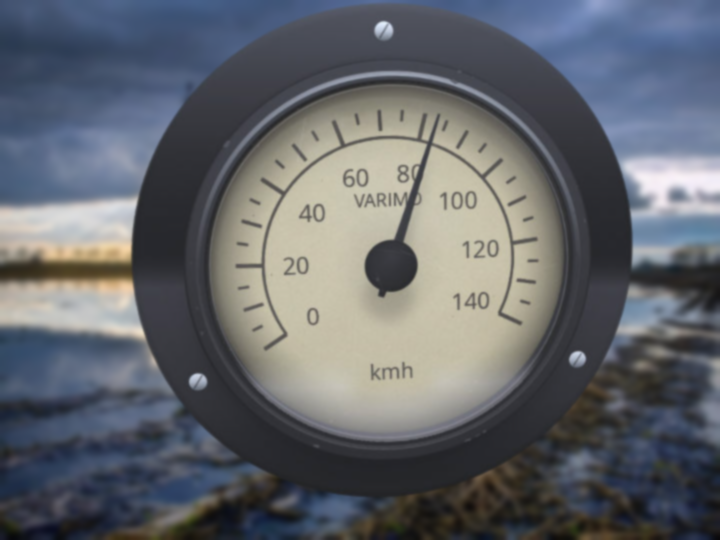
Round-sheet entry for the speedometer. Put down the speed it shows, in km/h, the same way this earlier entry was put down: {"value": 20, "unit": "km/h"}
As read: {"value": 82.5, "unit": "km/h"}
